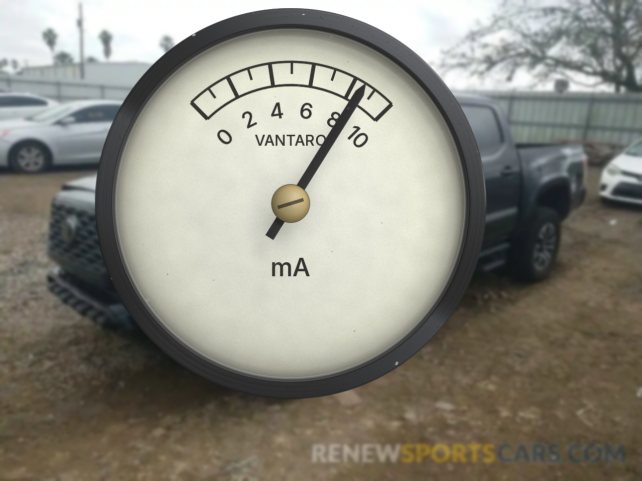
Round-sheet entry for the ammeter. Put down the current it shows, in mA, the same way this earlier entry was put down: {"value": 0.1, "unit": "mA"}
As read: {"value": 8.5, "unit": "mA"}
